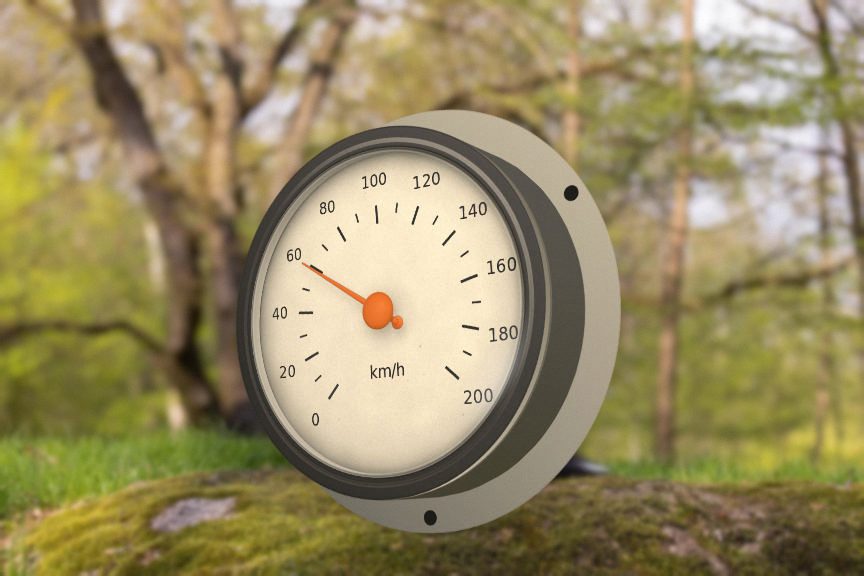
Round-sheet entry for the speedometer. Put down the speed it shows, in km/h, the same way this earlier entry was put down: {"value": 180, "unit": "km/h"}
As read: {"value": 60, "unit": "km/h"}
